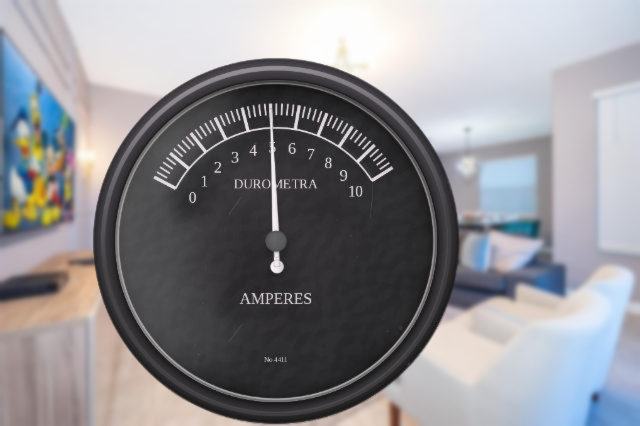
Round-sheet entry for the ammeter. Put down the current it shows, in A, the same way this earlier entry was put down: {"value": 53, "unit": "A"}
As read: {"value": 5, "unit": "A"}
